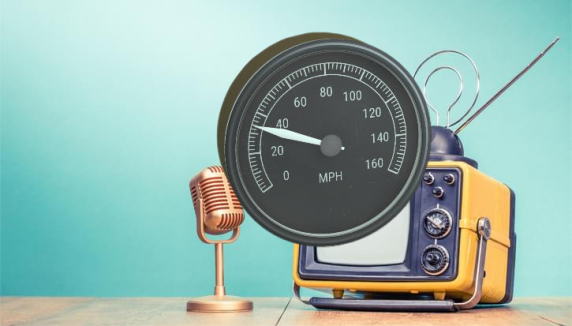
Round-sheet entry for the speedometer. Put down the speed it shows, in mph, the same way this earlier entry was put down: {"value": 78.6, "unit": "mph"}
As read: {"value": 34, "unit": "mph"}
